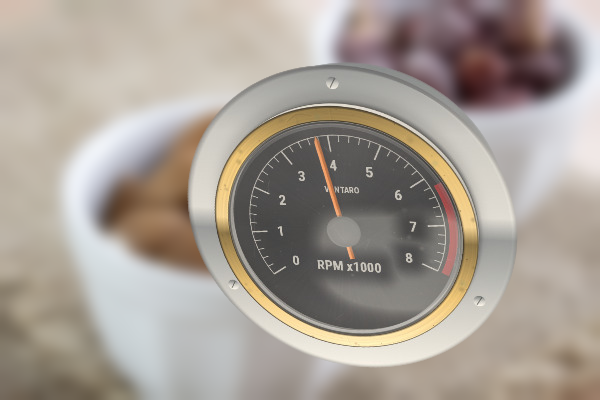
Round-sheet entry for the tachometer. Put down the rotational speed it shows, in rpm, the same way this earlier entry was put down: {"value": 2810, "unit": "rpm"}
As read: {"value": 3800, "unit": "rpm"}
